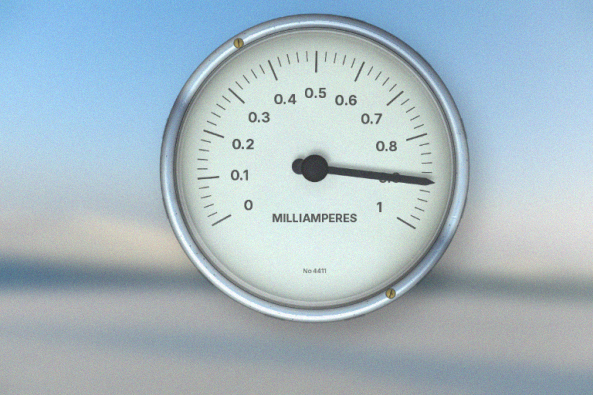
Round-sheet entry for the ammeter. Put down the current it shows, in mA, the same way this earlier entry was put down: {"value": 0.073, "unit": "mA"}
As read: {"value": 0.9, "unit": "mA"}
